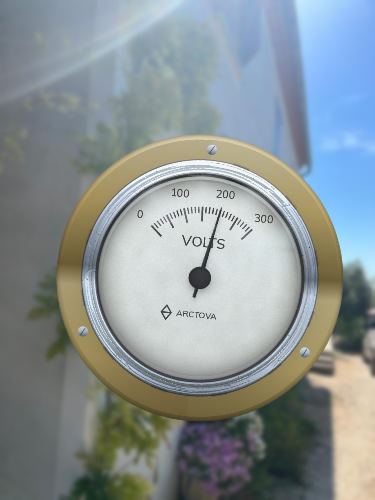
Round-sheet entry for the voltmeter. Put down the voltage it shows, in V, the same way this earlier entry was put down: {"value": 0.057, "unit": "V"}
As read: {"value": 200, "unit": "V"}
